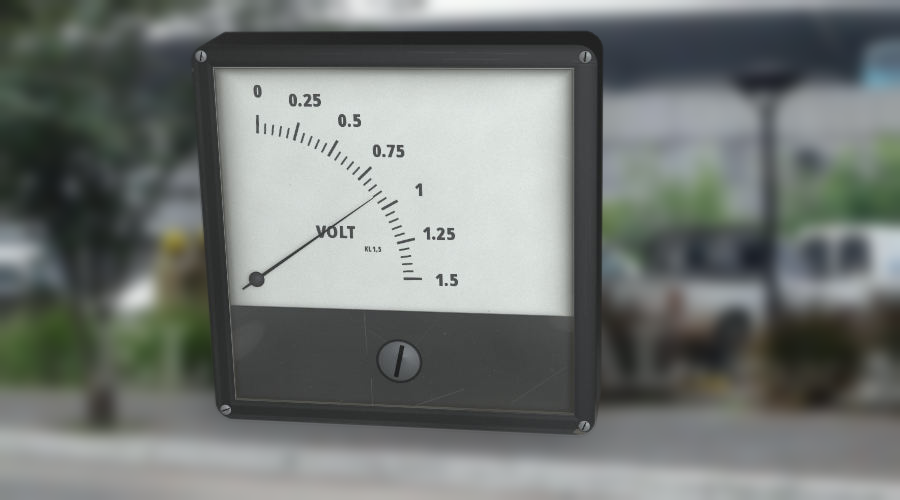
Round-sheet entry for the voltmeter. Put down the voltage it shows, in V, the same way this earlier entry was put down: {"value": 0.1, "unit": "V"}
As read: {"value": 0.9, "unit": "V"}
